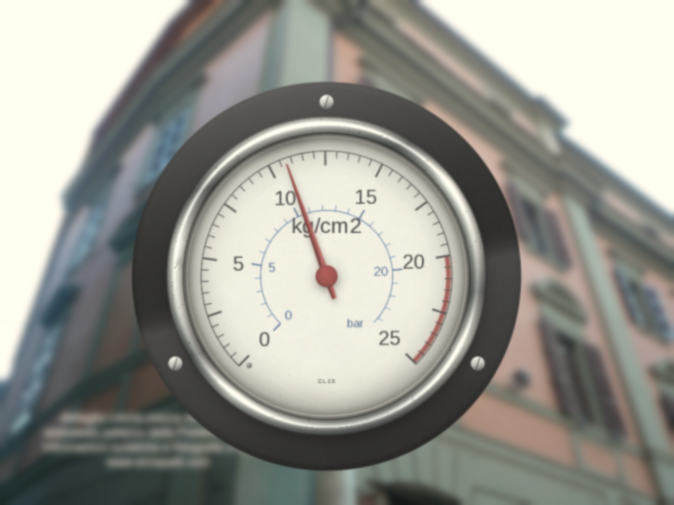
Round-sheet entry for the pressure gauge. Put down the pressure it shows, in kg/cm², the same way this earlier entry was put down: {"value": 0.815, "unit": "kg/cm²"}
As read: {"value": 10.75, "unit": "kg/cm²"}
